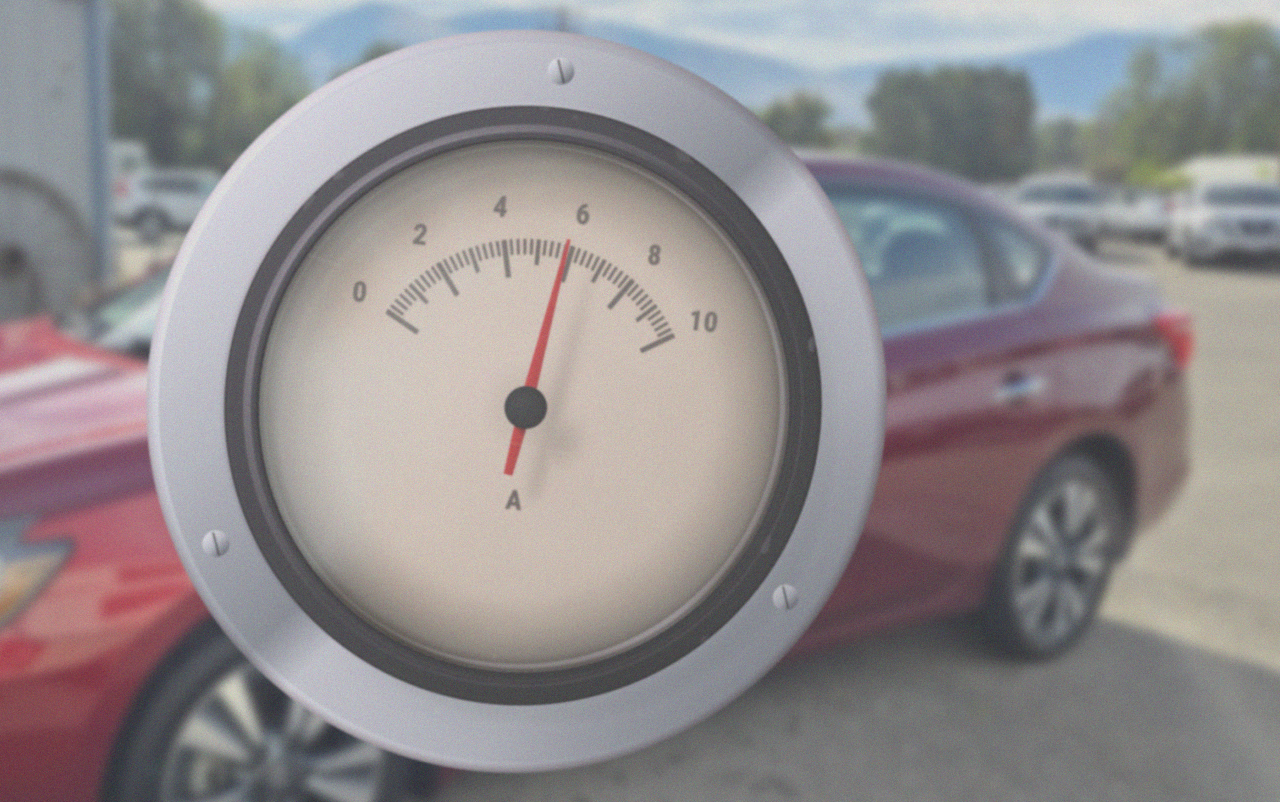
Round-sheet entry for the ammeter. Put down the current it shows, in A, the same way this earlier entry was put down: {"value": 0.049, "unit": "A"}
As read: {"value": 5.8, "unit": "A"}
